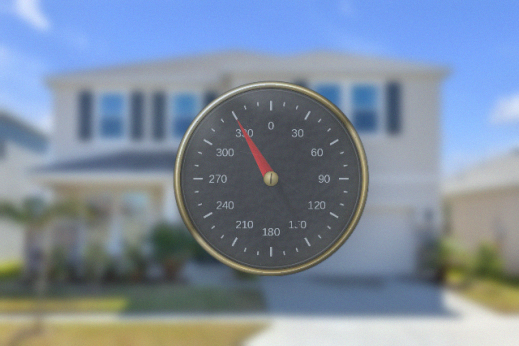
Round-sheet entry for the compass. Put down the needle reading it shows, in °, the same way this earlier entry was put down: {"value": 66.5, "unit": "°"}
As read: {"value": 330, "unit": "°"}
